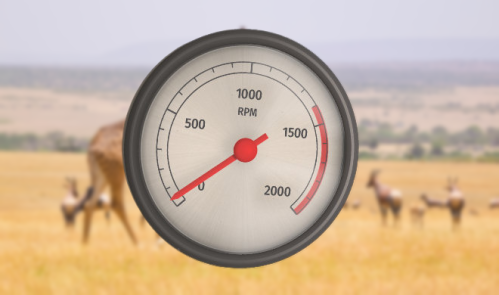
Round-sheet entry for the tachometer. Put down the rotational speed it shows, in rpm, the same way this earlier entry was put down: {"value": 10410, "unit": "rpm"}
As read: {"value": 50, "unit": "rpm"}
